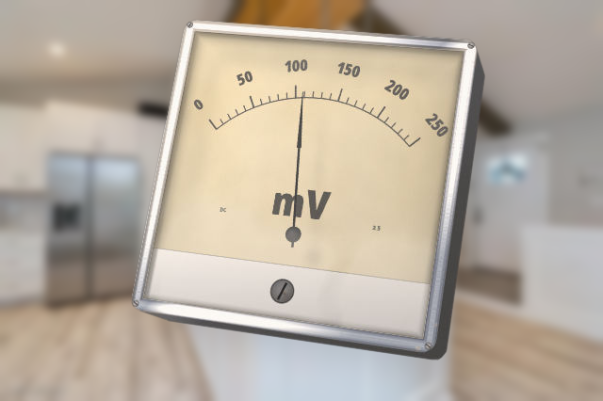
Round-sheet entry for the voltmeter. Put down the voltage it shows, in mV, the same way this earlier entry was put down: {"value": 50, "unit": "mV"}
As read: {"value": 110, "unit": "mV"}
